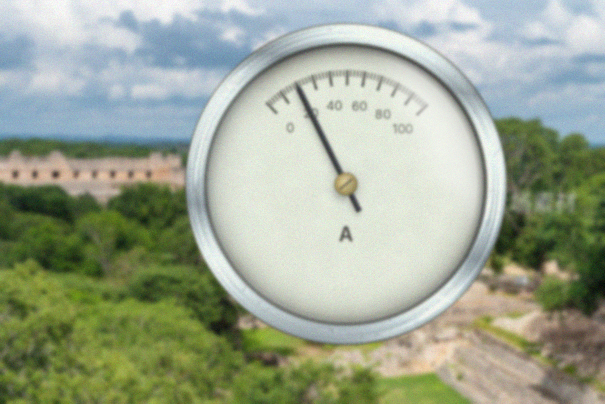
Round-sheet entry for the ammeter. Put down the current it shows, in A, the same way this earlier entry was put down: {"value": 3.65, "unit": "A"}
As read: {"value": 20, "unit": "A"}
